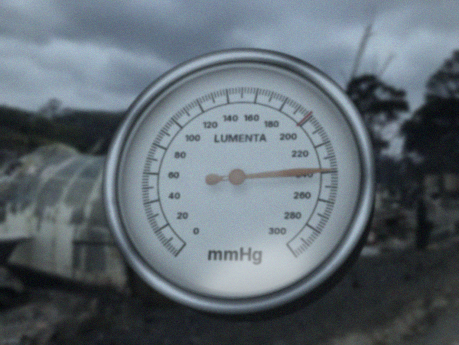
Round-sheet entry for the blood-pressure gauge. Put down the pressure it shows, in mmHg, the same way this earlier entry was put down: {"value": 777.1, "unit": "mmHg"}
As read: {"value": 240, "unit": "mmHg"}
